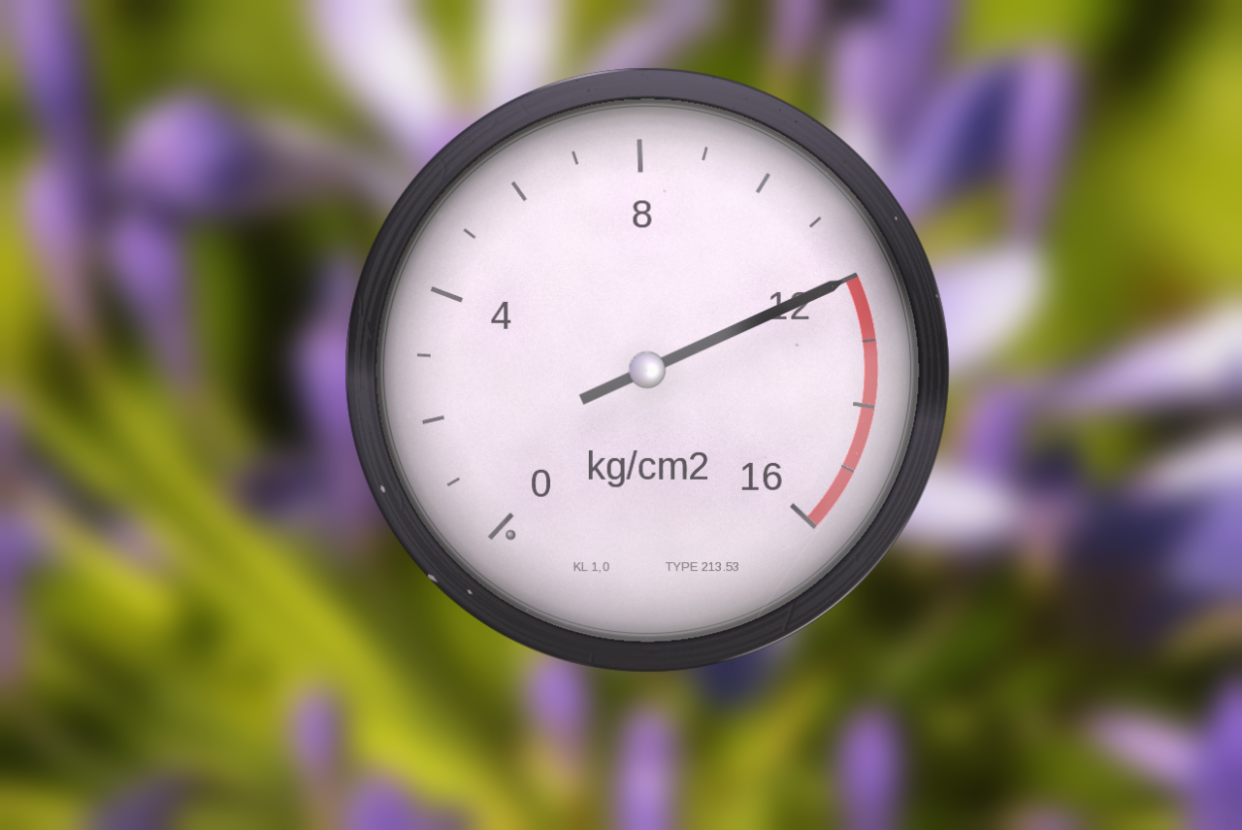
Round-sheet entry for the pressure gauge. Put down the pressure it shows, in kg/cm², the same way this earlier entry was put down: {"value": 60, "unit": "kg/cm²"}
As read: {"value": 12, "unit": "kg/cm²"}
